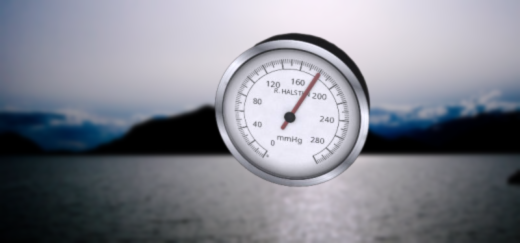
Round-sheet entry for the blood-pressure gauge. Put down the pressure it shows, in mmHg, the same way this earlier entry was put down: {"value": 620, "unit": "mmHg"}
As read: {"value": 180, "unit": "mmHg"}
